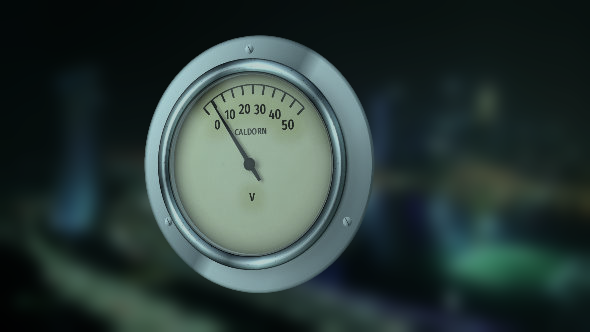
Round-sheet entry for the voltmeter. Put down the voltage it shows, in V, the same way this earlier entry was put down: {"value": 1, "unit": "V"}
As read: {"value": 5, "unit": "V"}
